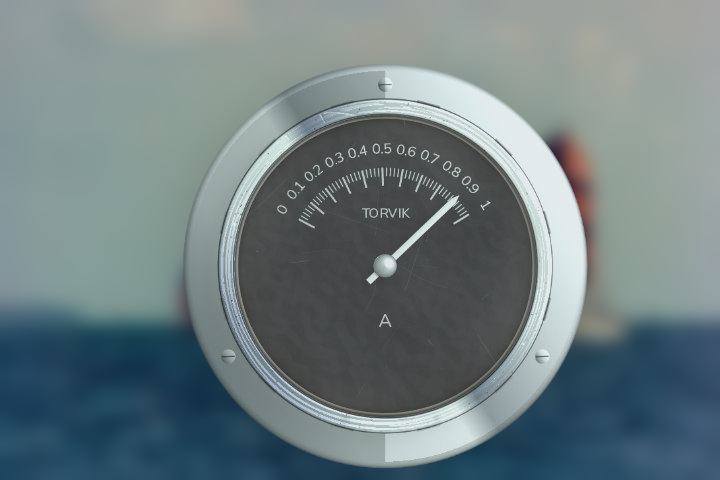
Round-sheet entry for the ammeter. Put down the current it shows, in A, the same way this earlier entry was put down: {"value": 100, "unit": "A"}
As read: {"value": 0.9, "unit": "A"}
